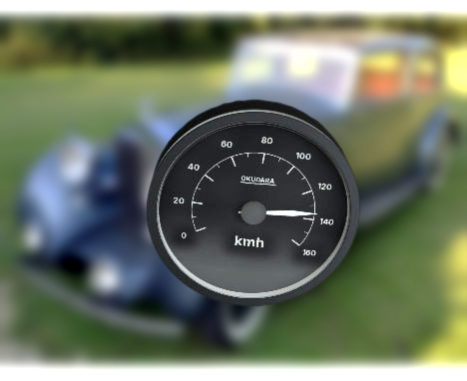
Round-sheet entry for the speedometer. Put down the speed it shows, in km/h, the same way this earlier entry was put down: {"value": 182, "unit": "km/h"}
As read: {"value": 135, "unit": "km/h"}
